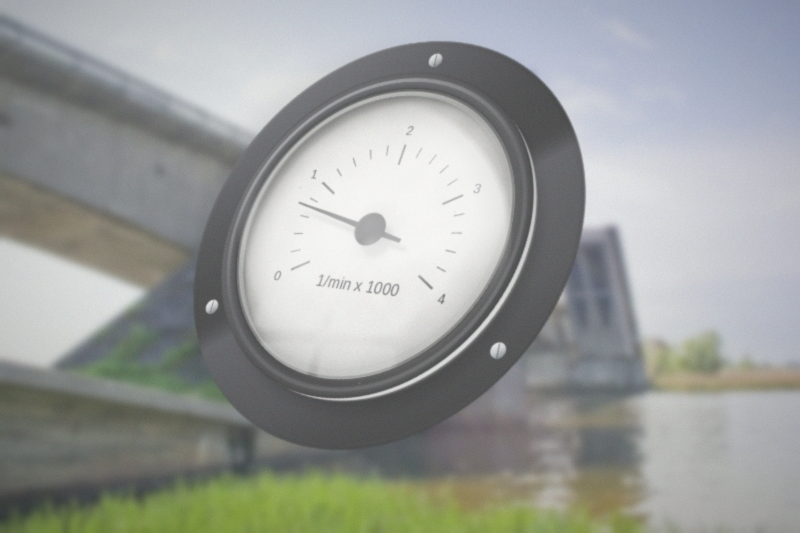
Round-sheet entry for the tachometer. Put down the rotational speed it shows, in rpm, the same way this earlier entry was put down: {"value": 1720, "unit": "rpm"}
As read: {"value": 700, "unit": "rpm"}
